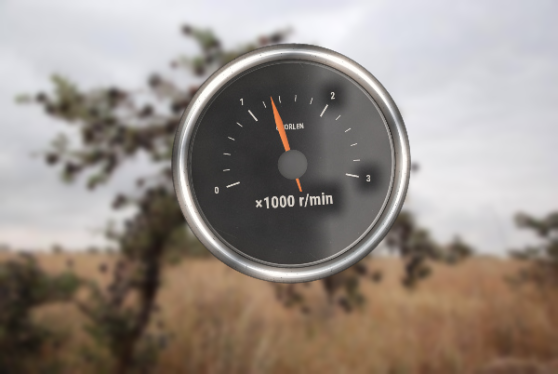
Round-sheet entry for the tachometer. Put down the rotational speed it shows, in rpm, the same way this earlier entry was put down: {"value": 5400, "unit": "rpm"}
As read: {"value": 1300, "unit": "rpm"}
